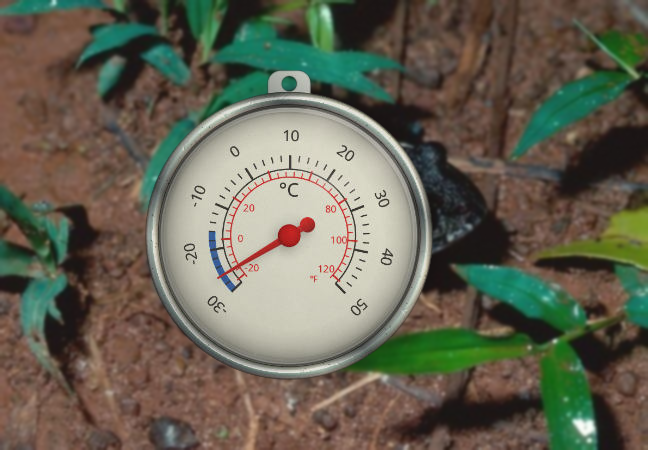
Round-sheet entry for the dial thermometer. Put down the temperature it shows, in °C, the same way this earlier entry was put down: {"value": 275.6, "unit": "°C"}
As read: {"value": -26, "unit": "°C"}
